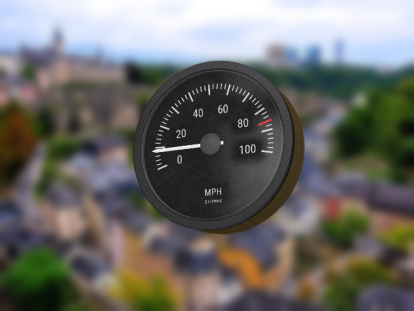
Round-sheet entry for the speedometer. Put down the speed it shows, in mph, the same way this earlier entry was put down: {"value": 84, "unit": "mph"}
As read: {"value": 8, "unit": "mph"}
